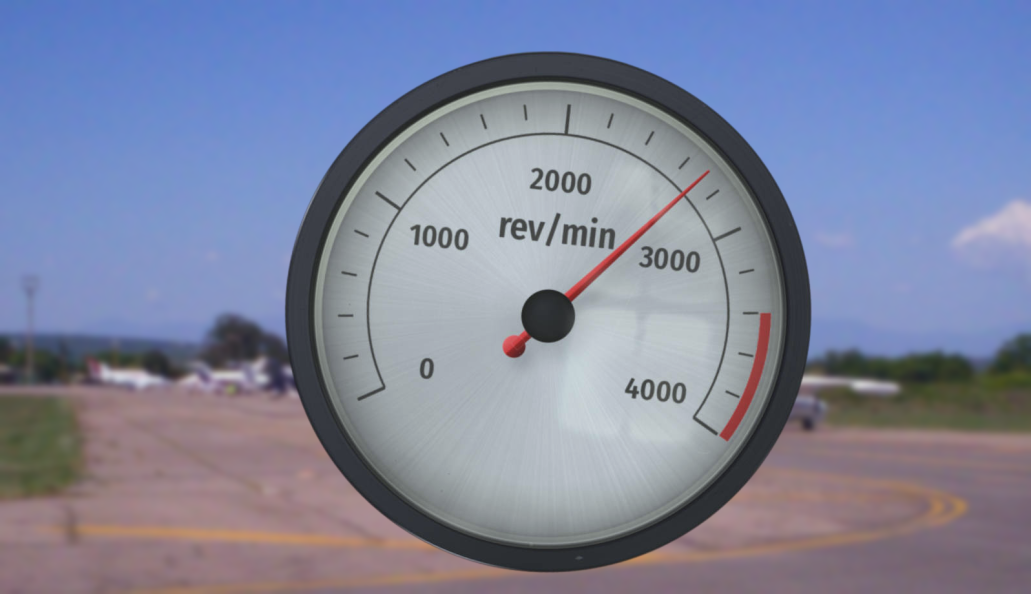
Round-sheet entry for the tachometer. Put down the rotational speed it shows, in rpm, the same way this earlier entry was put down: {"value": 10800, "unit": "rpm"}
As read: {"value": 2700, "unit": "rpm"}
